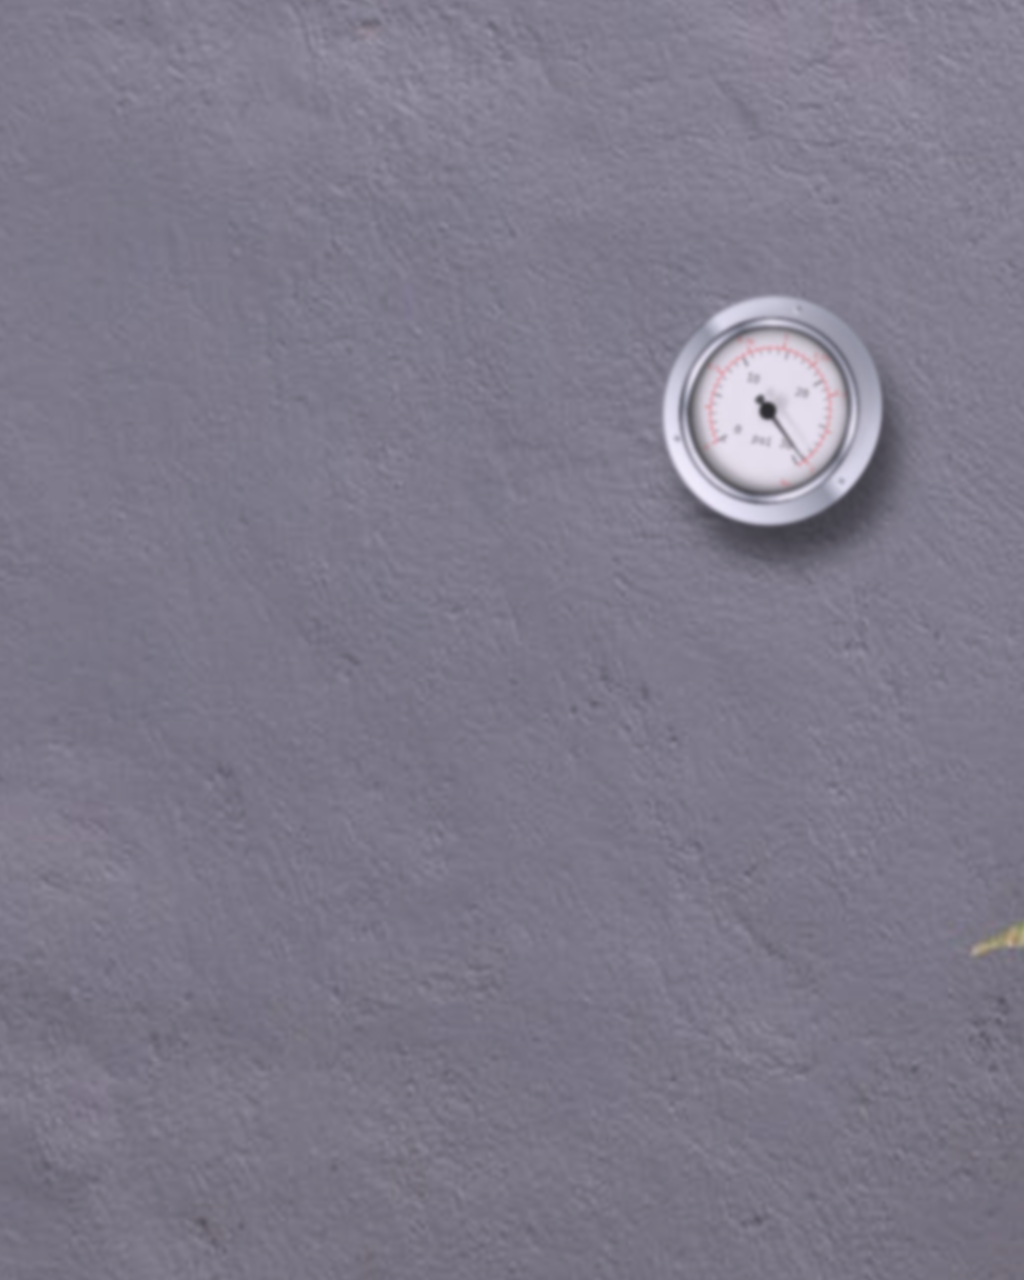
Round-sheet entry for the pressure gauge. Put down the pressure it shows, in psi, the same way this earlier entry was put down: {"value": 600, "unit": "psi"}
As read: {"value": 29, "unit": "psi"}
